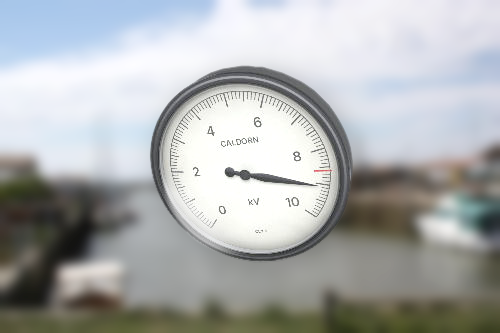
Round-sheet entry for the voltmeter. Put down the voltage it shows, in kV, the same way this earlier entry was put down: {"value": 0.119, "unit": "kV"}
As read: {"value": 9, "unit": "kV"}
